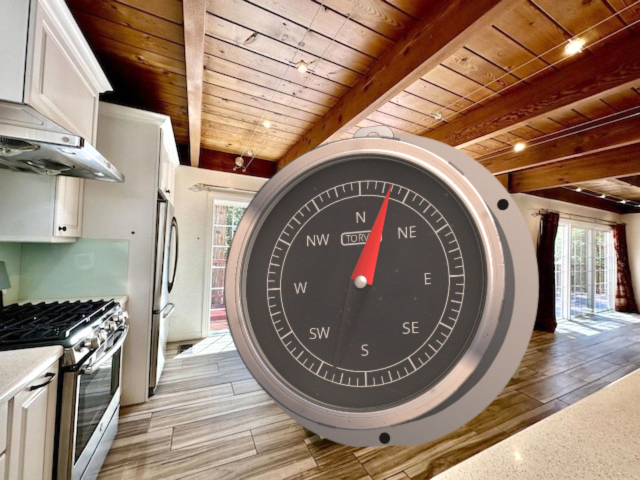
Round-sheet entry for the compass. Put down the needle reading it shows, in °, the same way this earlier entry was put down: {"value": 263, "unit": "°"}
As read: {"value": 20, "unit": "°"}
